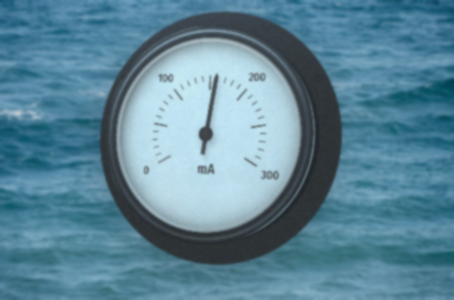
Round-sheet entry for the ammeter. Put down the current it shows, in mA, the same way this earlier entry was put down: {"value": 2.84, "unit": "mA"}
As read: {"value": 160, "unit": "mA"}
